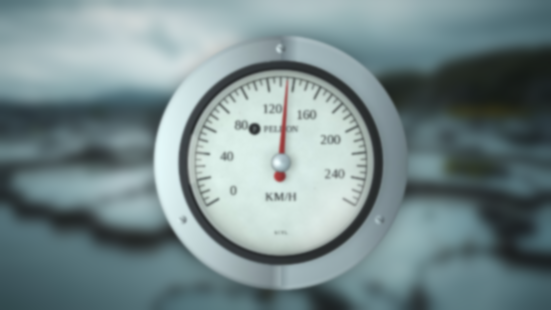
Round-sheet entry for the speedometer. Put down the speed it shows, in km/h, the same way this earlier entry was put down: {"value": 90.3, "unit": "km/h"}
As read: {"value": 135, "unit": "km/h"}
